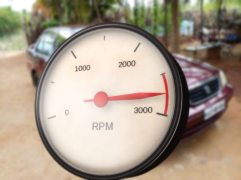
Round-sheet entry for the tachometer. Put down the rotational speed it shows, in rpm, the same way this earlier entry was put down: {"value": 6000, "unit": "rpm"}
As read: {"value": 2750, "unit": "rpm"}
